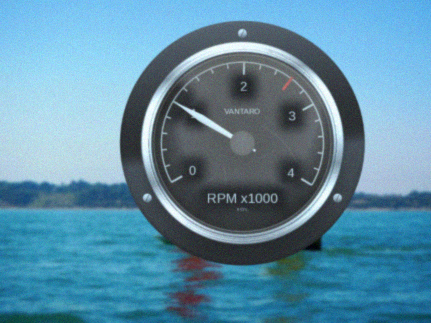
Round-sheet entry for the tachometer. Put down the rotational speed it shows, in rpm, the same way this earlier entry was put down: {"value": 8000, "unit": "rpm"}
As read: {"value": 1000, "unit": "rpm"}
